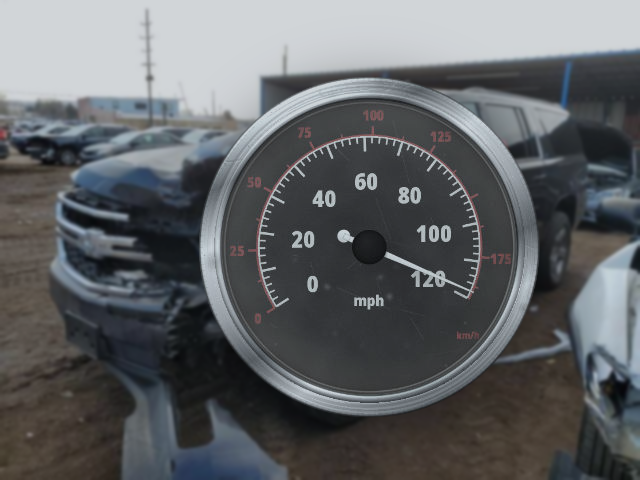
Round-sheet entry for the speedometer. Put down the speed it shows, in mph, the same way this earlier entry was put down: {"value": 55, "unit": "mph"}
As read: {"value": 118, "unit": "mph"}
